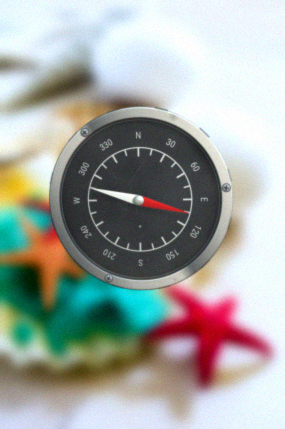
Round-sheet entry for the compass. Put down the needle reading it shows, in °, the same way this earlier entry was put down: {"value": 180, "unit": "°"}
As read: {"value": 105, "unit": "°"}
